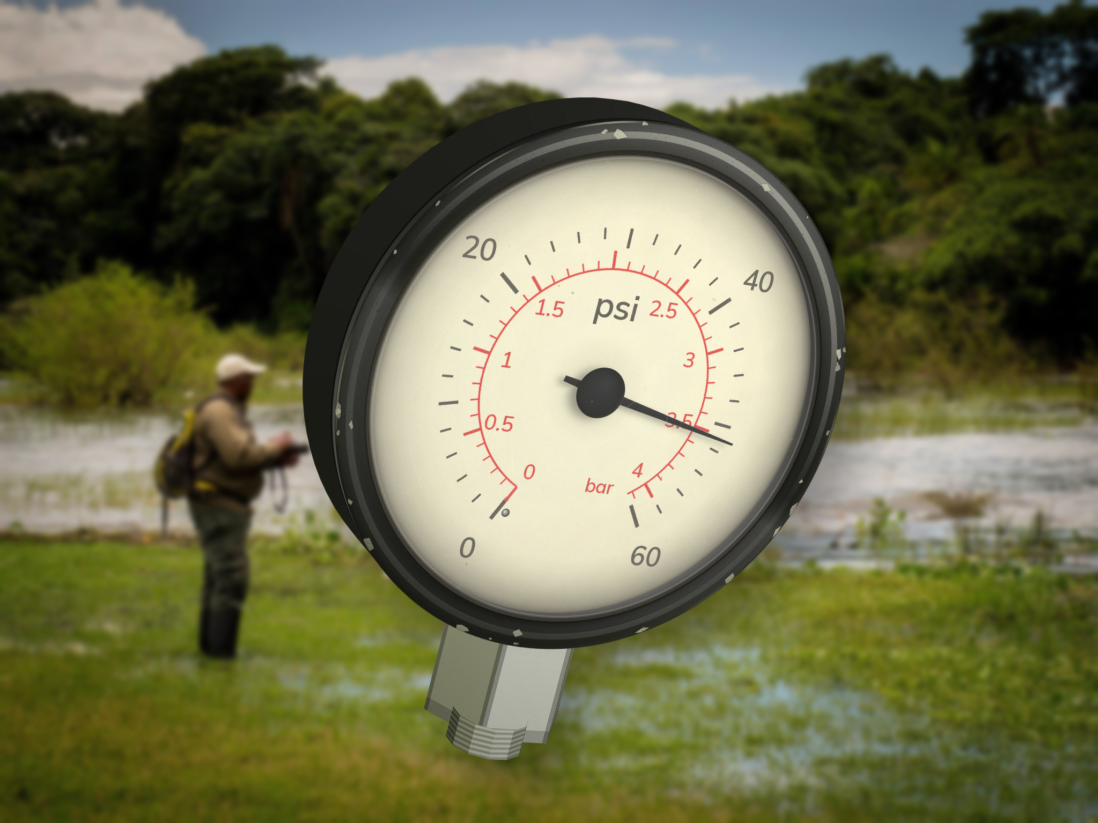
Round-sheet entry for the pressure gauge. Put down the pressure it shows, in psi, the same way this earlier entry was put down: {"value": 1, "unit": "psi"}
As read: {"value": 51, "unit": "psi"}
